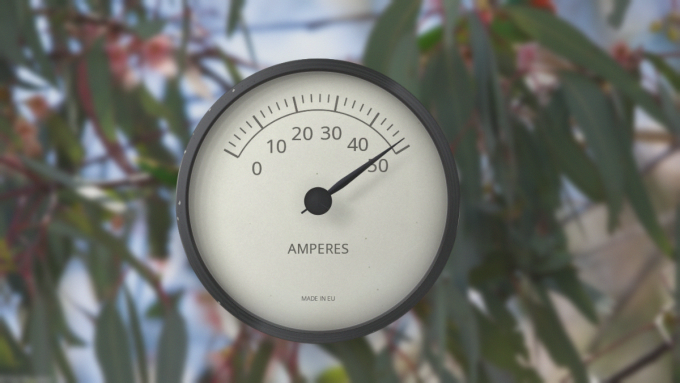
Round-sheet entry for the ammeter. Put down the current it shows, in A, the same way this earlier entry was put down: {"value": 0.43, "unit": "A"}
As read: {"value": 48, "unit": "A"}
